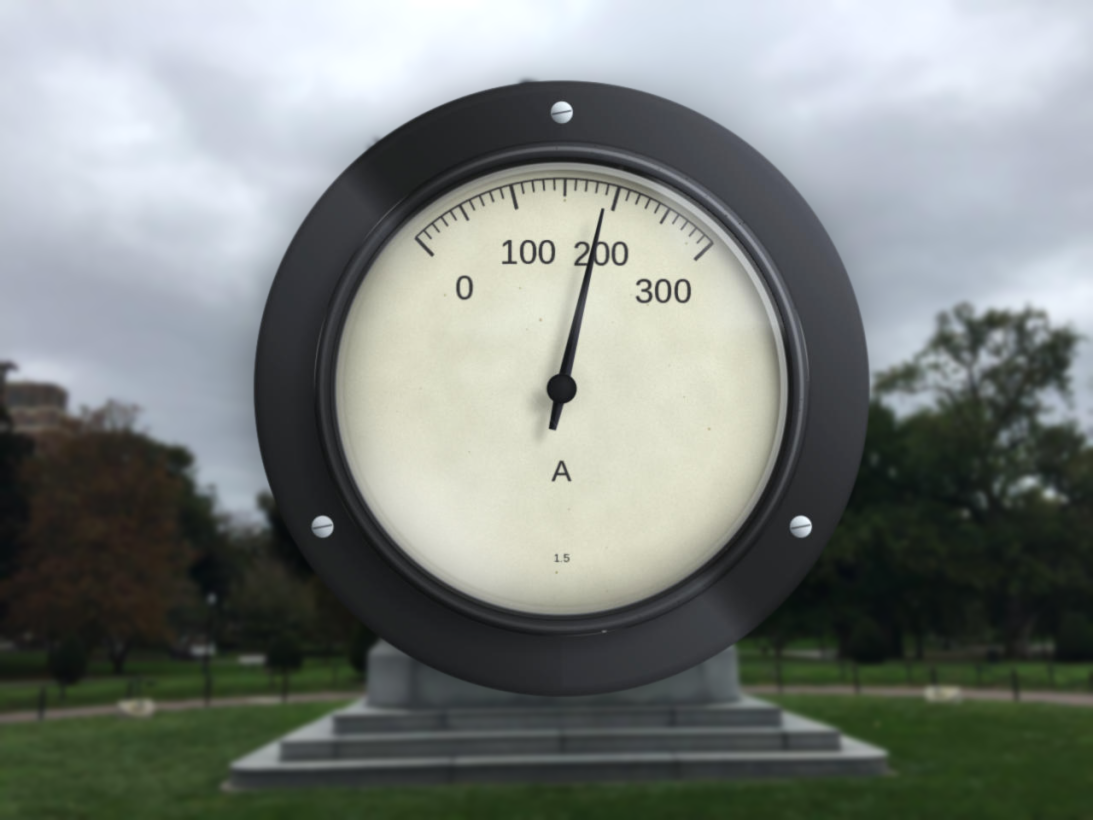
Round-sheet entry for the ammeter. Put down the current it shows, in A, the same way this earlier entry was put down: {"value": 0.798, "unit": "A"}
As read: {"value": 190, "unit": "A"}
